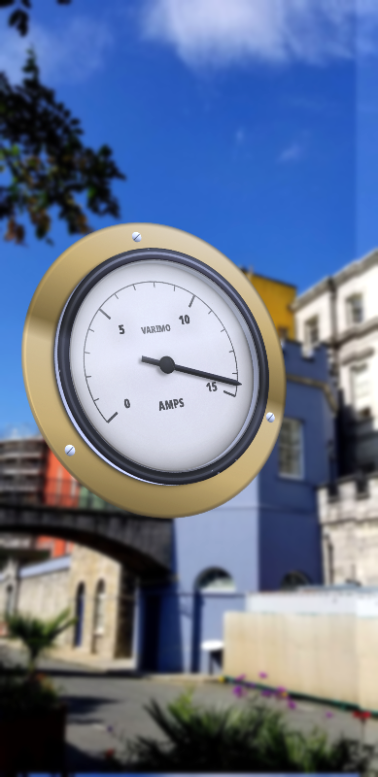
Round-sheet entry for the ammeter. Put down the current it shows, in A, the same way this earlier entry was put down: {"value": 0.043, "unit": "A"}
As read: {"value": 14.5, "unit": "A"}
